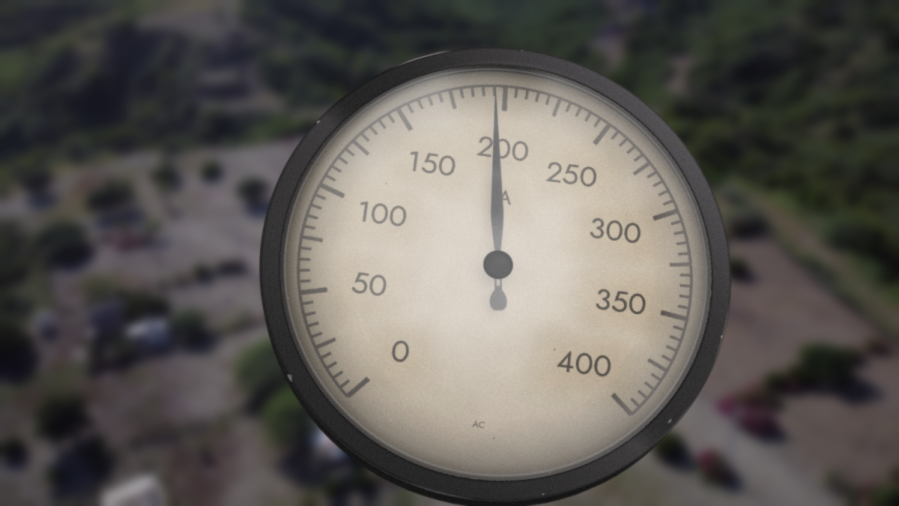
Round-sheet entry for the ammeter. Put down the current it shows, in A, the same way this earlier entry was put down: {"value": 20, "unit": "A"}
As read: {"value": 195, "unit": "A"}
